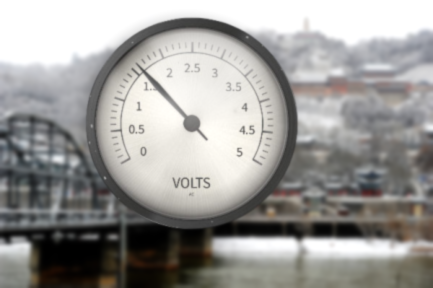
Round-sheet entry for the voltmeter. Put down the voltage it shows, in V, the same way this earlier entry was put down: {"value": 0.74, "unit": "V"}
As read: {"value": 1.6, "unit": "V"}
